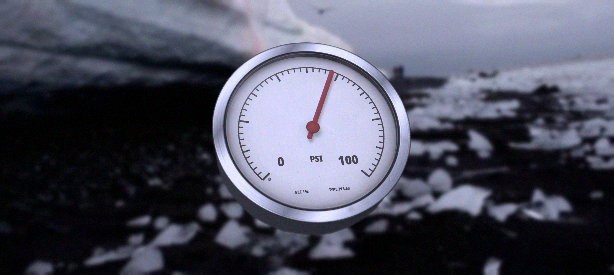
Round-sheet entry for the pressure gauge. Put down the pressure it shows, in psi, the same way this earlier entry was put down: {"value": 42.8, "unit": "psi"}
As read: {"value": 58, "unit": "psi"}
